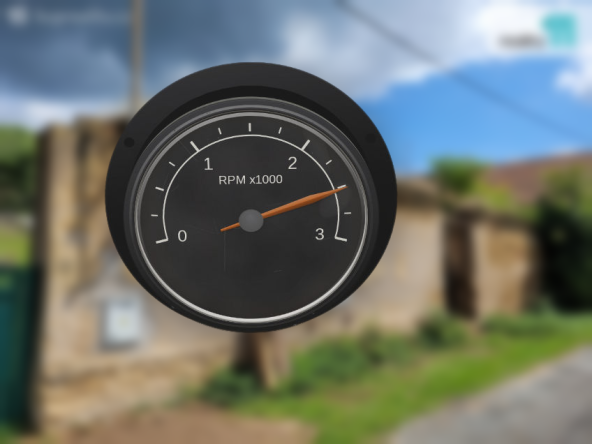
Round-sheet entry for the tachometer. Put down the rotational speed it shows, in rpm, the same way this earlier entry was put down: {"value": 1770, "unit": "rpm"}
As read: {"value": 2500, "unit": "rpm"}
